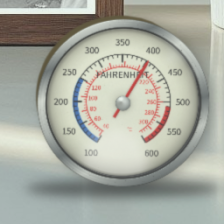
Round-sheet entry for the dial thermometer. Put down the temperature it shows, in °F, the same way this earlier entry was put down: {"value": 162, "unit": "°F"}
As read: {"value": 400, "unit": "°F"}
